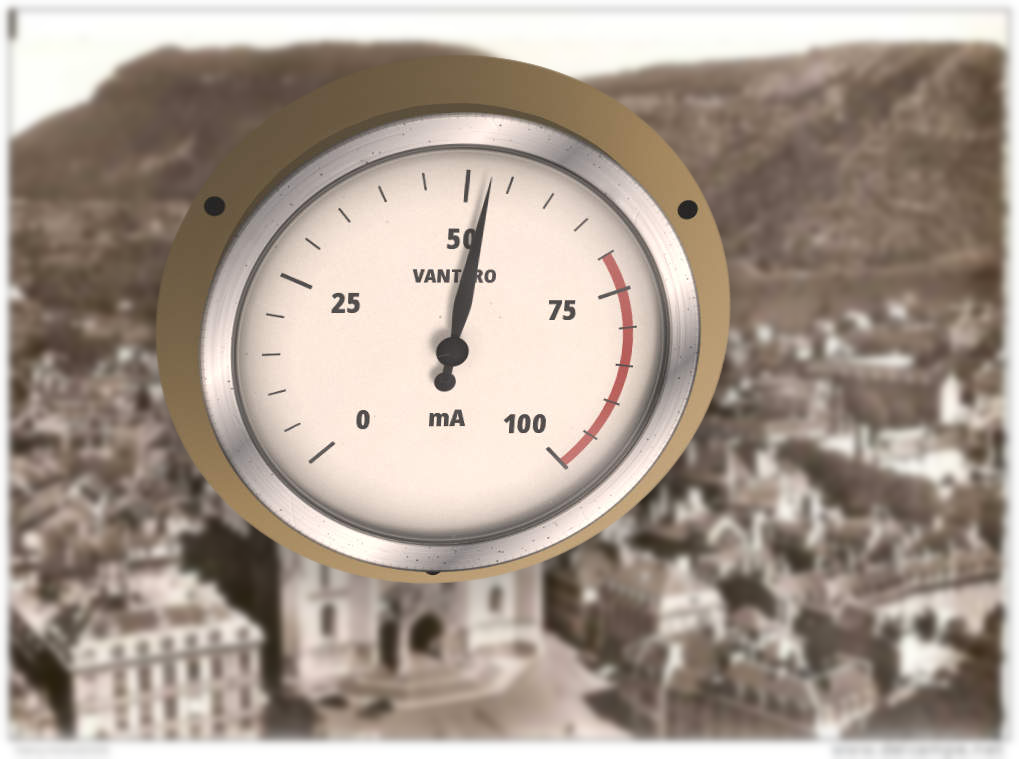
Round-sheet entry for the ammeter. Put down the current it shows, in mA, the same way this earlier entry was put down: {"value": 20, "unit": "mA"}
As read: {"value": 52.5, "unit": "mA"}
